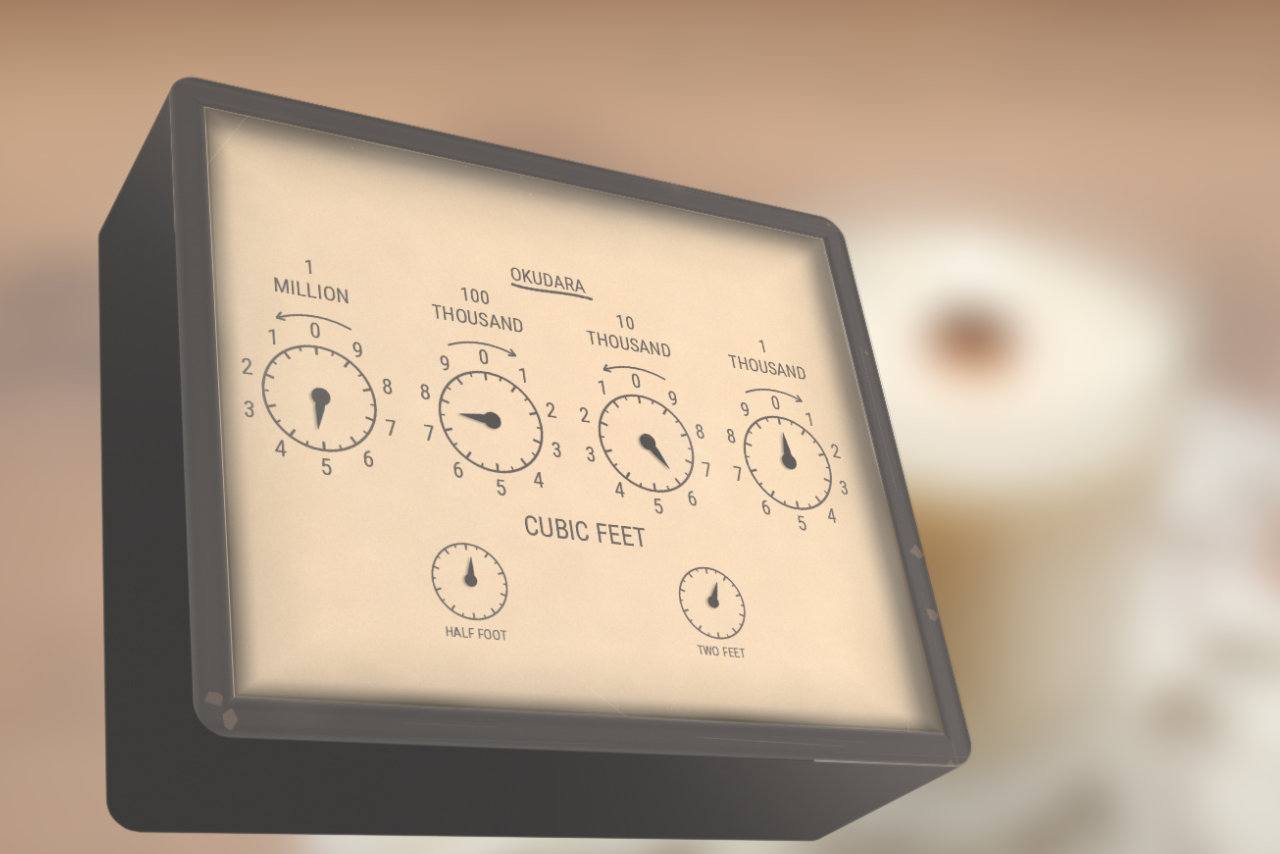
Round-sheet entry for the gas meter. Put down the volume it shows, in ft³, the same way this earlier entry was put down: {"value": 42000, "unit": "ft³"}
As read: {"value": 476000, "unit": "ft³"}
